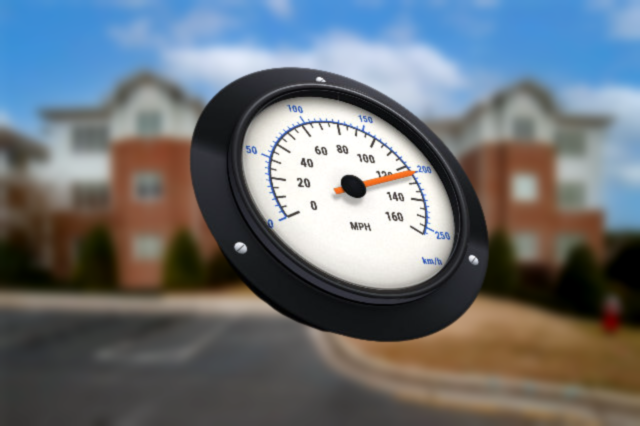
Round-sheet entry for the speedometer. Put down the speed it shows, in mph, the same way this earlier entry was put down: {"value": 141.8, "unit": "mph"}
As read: {"value": 125, "unit": "mph"}
